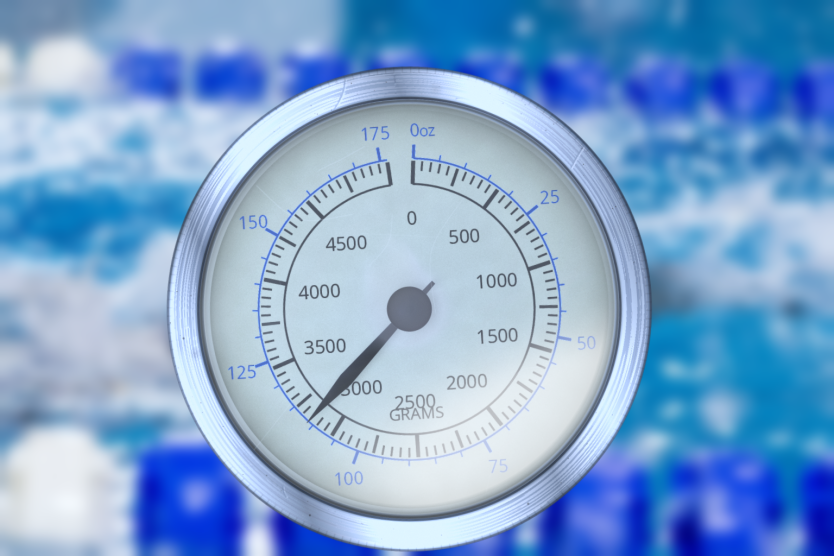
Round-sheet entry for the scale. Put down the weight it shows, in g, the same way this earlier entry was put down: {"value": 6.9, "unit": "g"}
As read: {"value": 3150, "unit": "g"}
